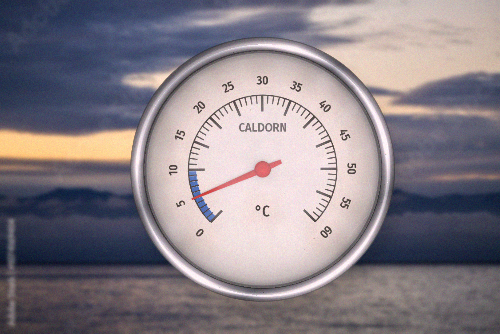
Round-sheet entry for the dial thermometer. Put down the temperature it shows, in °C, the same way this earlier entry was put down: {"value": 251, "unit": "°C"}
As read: {"value": 5, "unit": "°C"}
